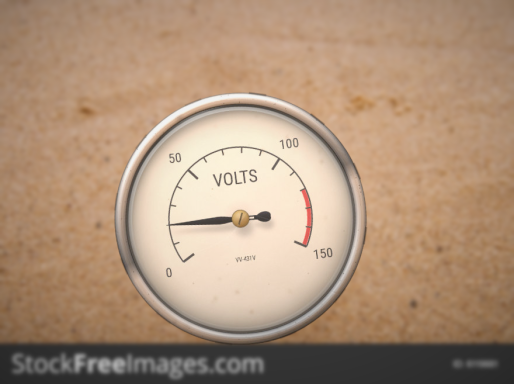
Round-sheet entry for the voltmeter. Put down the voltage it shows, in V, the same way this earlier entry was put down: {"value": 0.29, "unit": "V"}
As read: {"value": 20, "unit": "V"}
